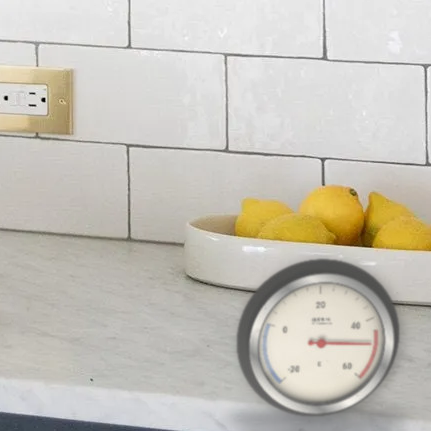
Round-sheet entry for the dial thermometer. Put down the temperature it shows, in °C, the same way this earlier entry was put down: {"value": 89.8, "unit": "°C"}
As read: {"value": 48, "unit": "°C"}
